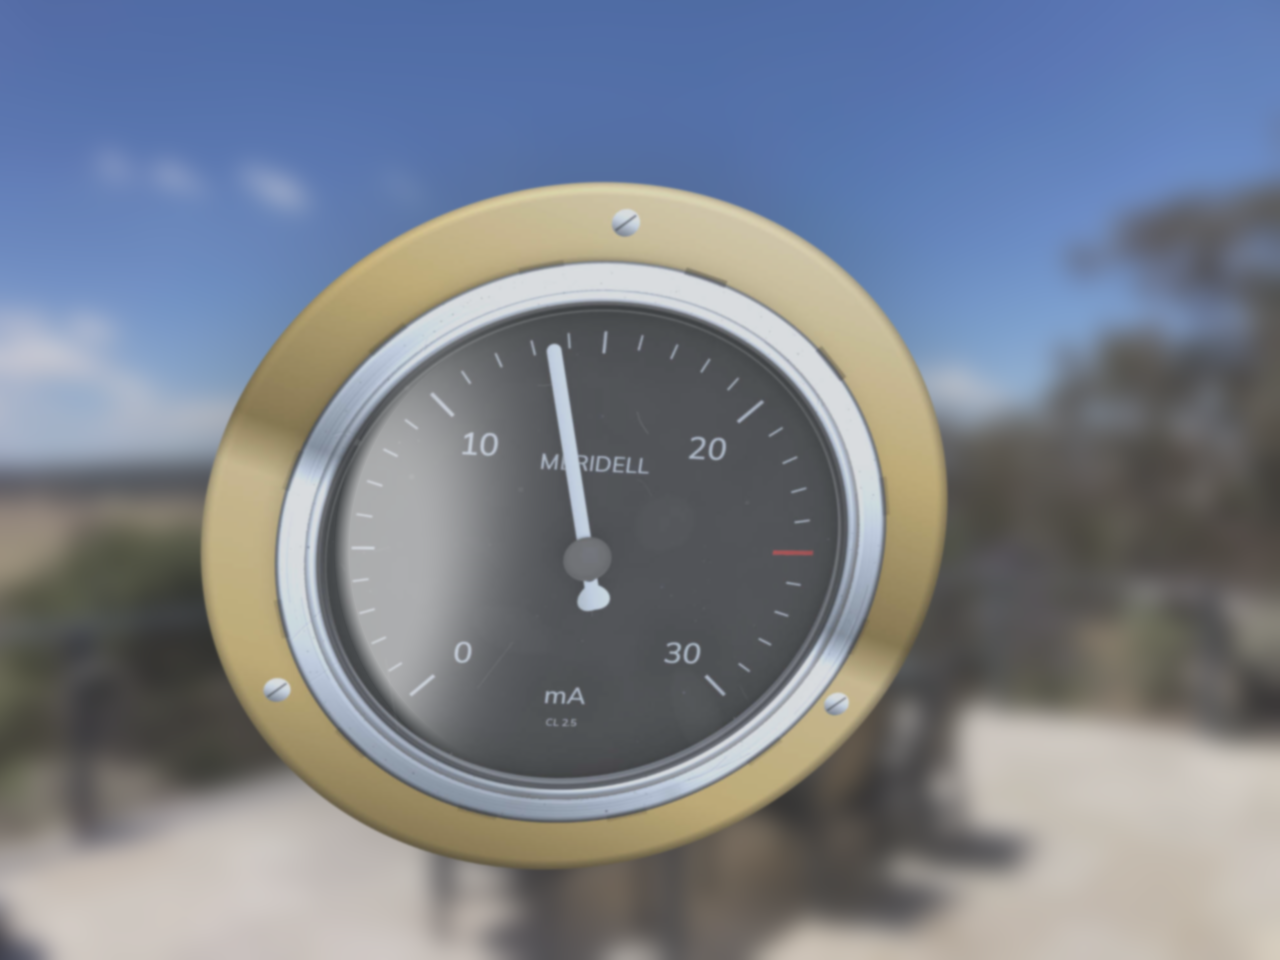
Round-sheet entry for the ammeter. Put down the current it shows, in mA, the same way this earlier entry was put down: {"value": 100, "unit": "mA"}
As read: {"value": 13.5, "unit": "mA"}
